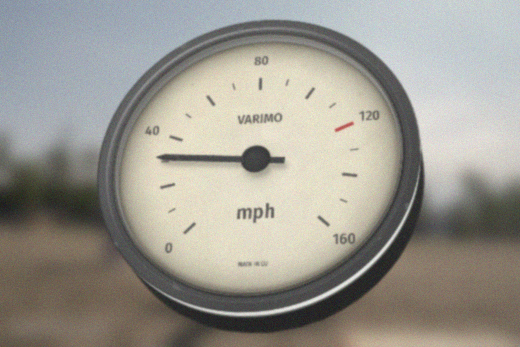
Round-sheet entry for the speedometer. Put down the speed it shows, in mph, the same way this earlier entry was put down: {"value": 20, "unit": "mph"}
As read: {"value": 30, "unit": "mph"}
